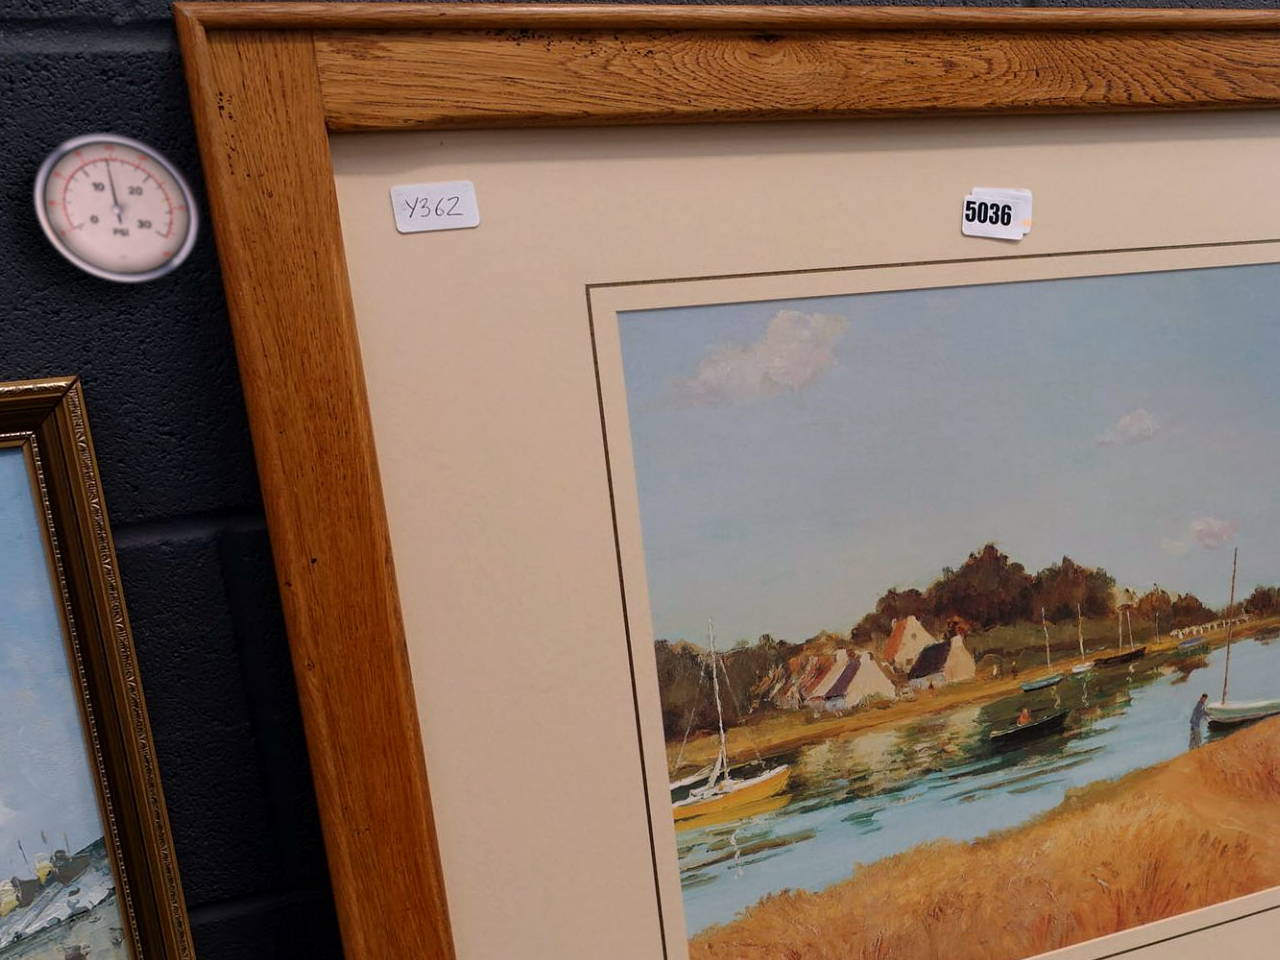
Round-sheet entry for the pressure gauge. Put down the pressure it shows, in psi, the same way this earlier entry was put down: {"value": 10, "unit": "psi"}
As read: {"value": 14, "unit": "psi"}
